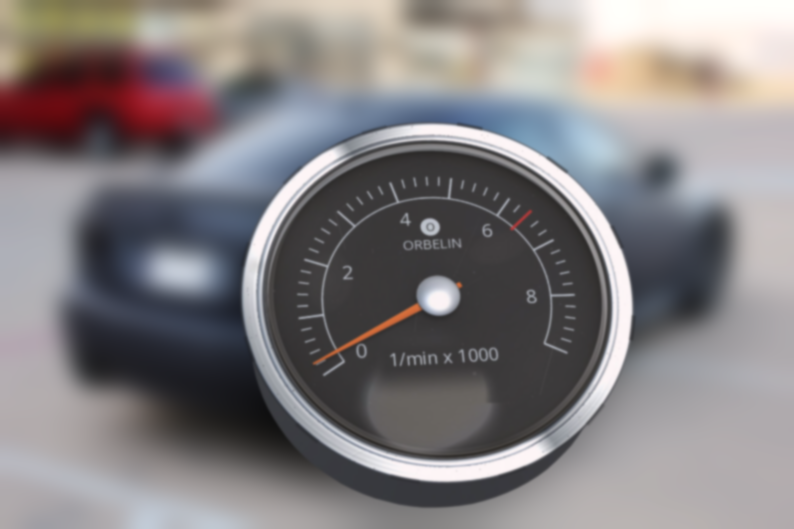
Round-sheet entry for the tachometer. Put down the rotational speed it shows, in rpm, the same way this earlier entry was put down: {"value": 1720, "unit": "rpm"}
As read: {"value": 200, "unit": "rpm"}
